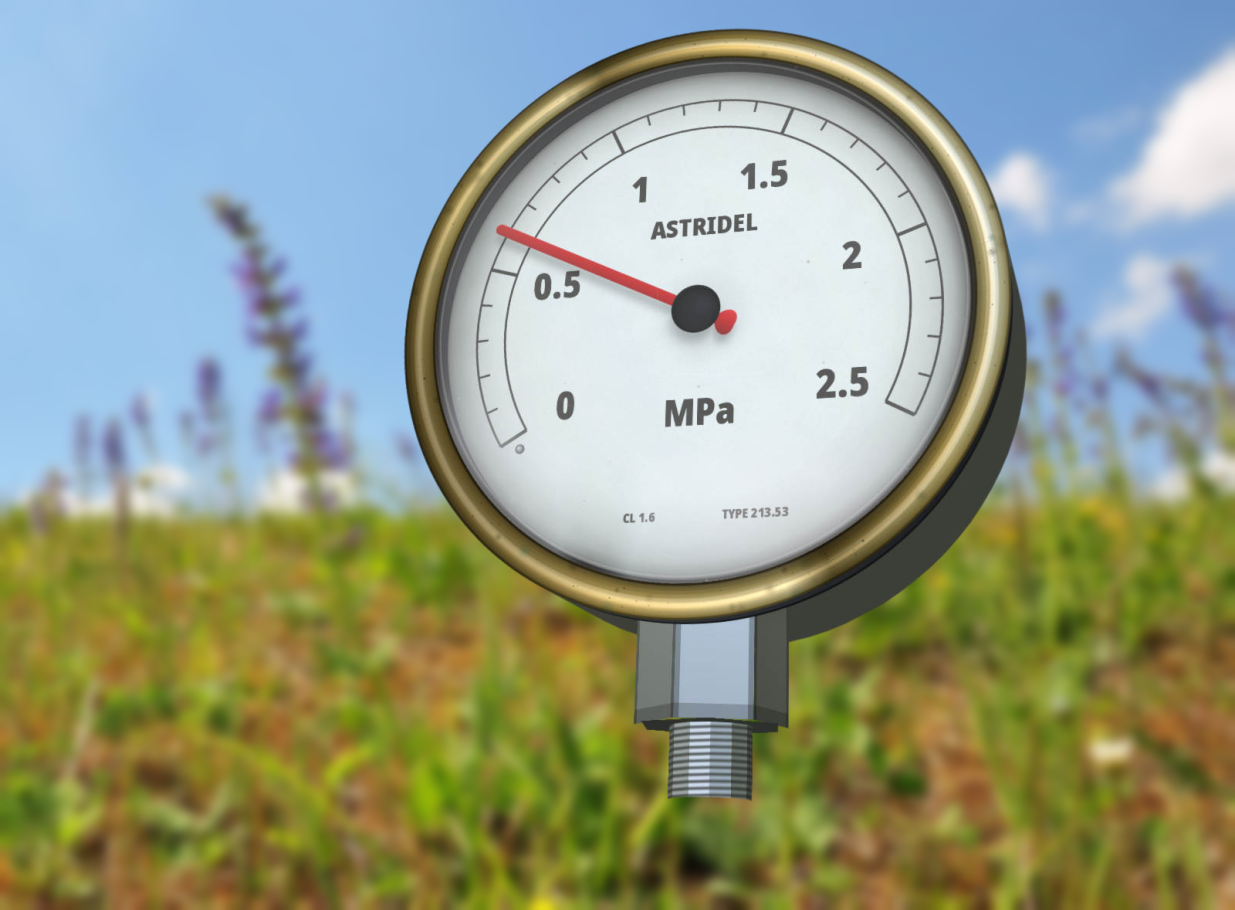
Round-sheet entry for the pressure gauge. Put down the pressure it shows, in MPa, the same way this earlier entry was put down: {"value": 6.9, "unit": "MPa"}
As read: {"value": 0.6, "unit": "MPa"}
